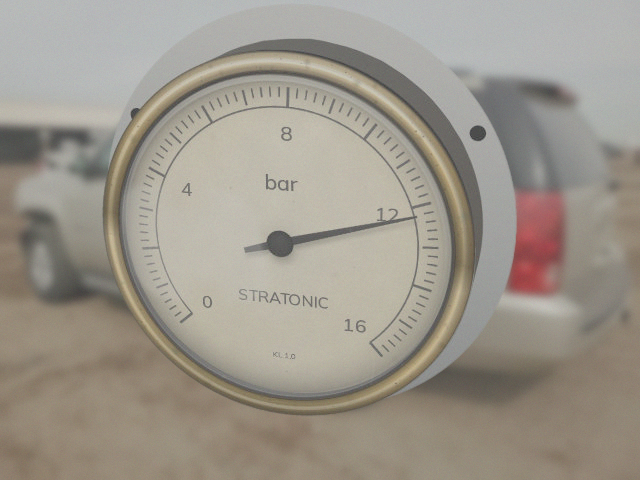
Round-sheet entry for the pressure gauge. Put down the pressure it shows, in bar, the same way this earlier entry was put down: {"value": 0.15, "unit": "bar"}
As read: {"value": 12.2, "unit": "bar"}
